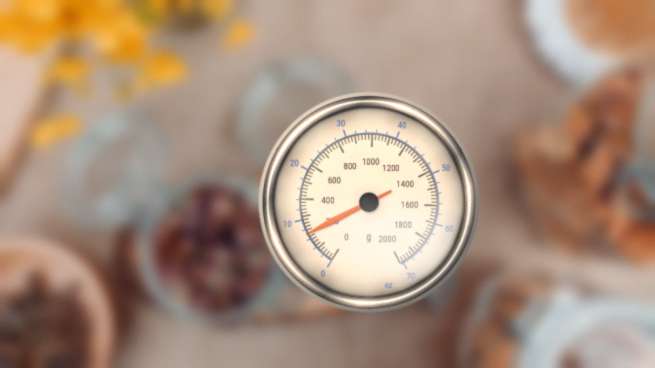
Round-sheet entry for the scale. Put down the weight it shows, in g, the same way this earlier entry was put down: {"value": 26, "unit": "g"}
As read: {"value": 200, "unit": "g"}
